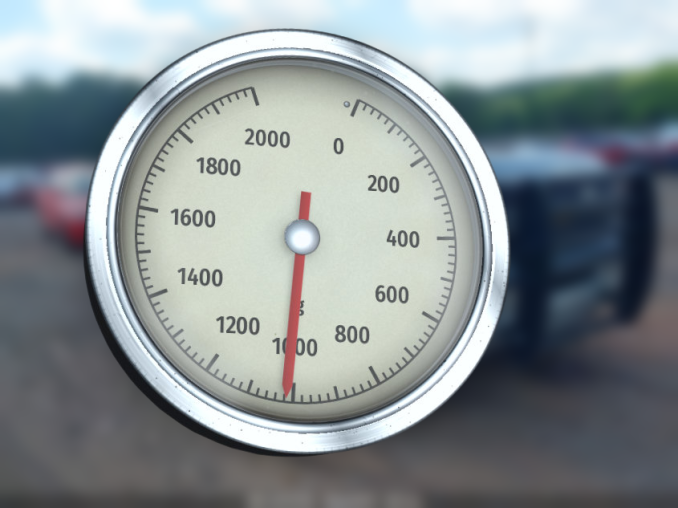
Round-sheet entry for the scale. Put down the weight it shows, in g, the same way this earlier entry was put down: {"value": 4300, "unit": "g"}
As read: {"value": 1020, "unit": "g"}
